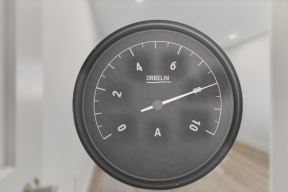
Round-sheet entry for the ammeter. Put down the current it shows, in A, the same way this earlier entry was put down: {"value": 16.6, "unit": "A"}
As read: {"value": 8, "unit": "A"}
